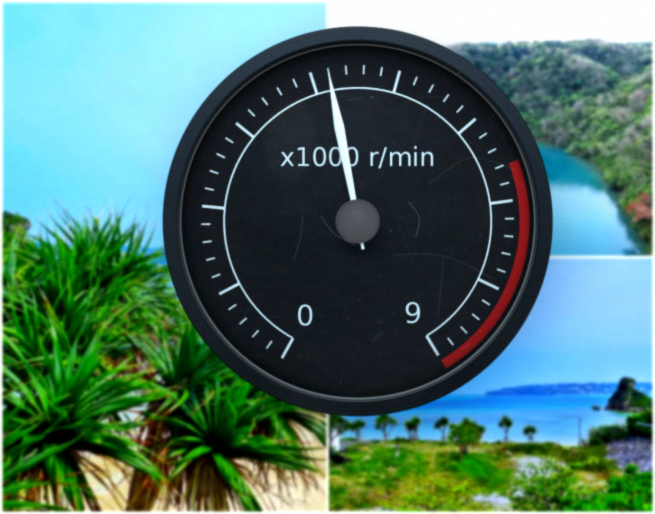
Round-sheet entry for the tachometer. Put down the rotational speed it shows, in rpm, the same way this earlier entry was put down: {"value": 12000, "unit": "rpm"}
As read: {"value": 4200, "unit": "rpm"}
